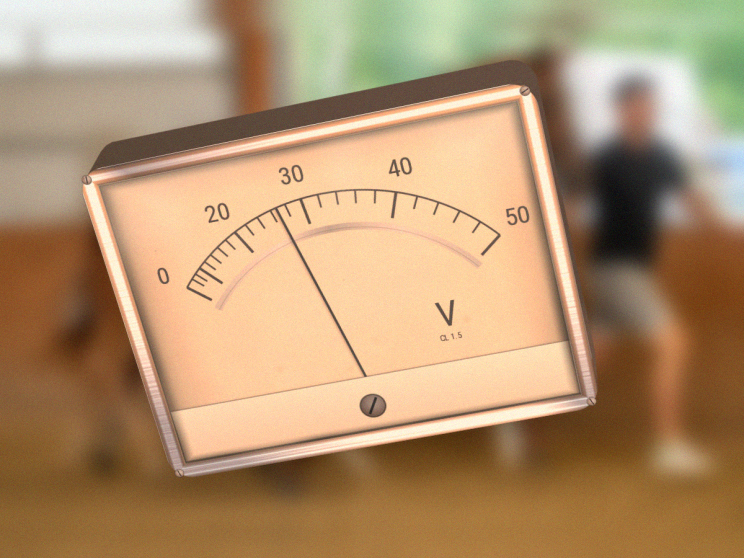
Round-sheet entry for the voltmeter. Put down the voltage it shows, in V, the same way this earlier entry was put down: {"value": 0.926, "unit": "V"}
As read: {"value": 27, "unit": "V"}
